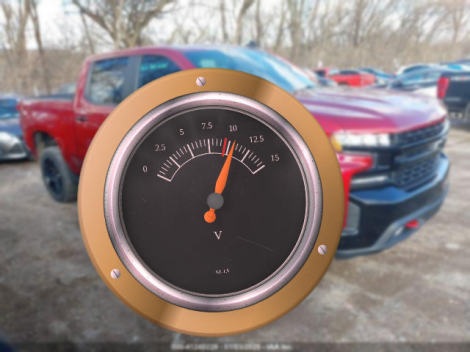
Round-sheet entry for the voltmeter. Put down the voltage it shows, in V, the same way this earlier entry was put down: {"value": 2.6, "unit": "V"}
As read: {"value": 10.5, "unit": "V"}
